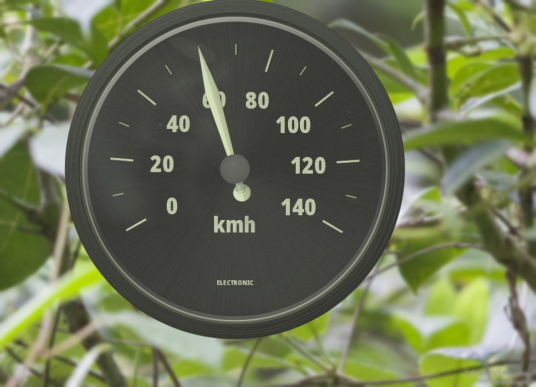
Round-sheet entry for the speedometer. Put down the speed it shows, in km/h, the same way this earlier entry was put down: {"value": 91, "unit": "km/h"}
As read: {"value": 60, "unit": "km/h"}
